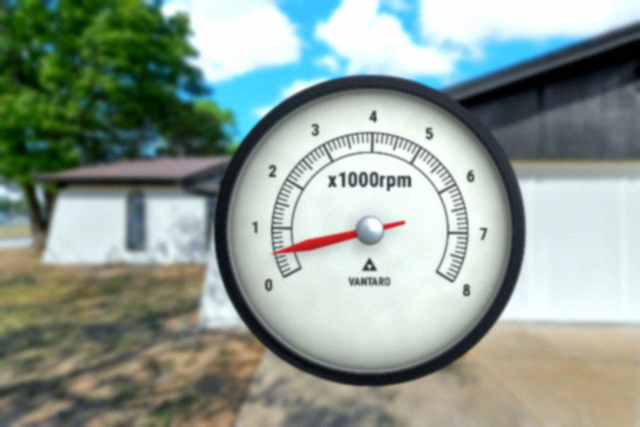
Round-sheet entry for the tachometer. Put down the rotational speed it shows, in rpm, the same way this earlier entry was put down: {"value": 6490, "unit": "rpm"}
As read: {"value": 500, "unit": "rpm"}
